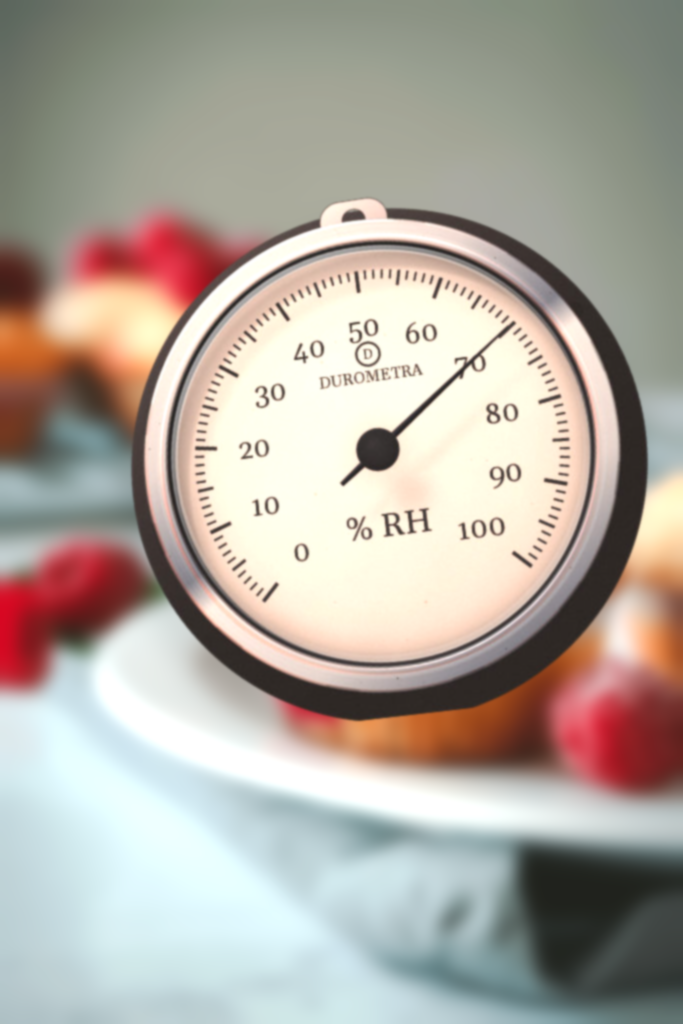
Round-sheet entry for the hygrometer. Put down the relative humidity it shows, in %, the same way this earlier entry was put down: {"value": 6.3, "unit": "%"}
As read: {"value": 70, "unit": "%"}
